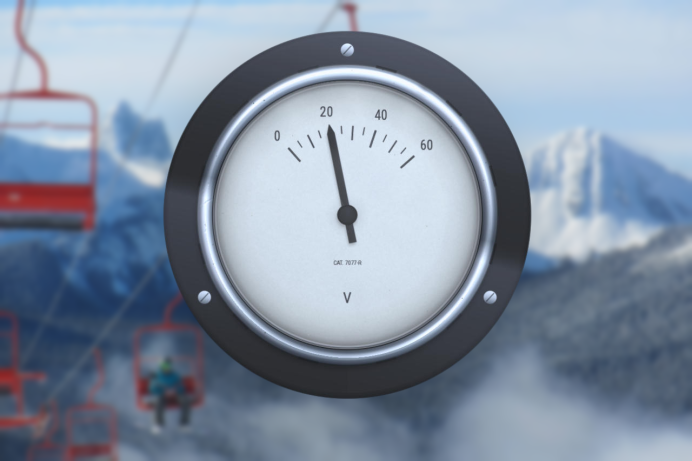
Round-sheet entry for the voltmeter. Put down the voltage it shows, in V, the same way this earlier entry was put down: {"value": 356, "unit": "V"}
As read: {"value": 20, "unit": "V"}
